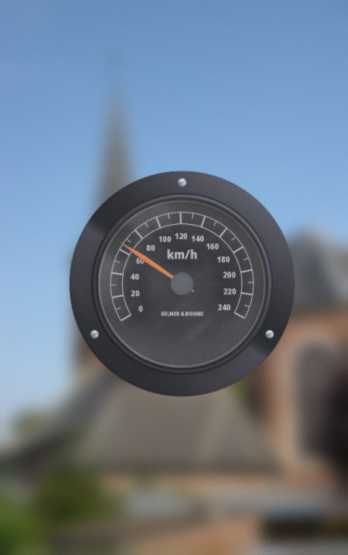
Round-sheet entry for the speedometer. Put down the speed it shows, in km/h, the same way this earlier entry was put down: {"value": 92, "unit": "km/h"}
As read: {"value": 65, "unit": "km/h"}
